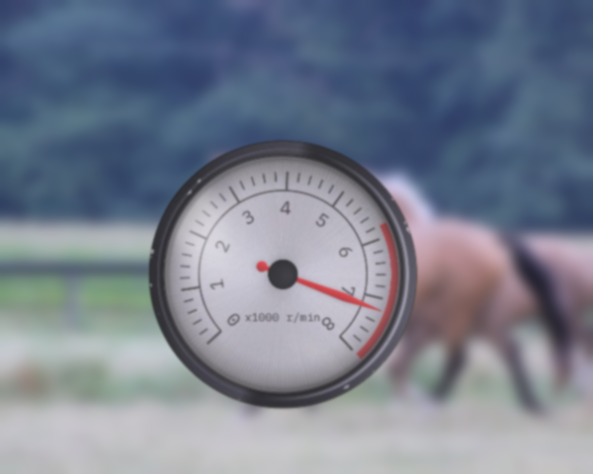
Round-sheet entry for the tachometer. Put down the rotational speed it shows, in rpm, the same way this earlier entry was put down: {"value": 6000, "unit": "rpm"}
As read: {"value": 7200, "unit": "rpm"}
